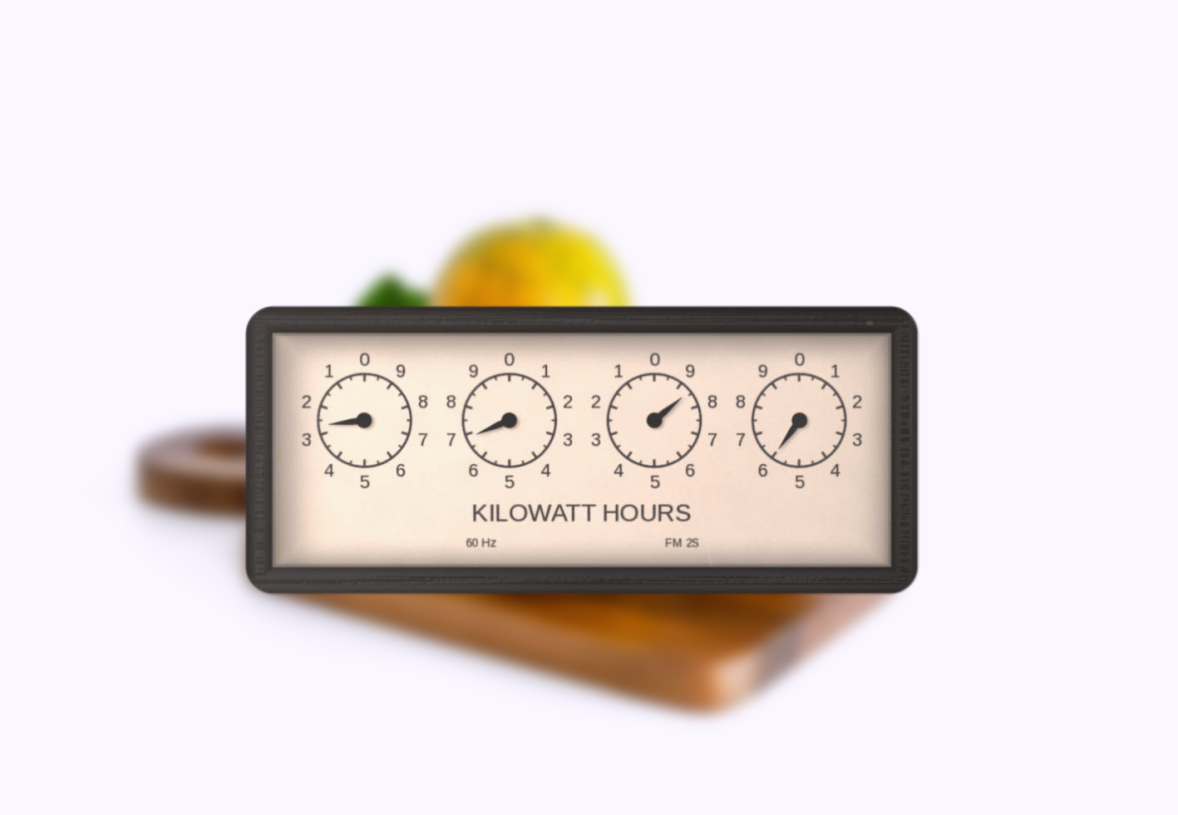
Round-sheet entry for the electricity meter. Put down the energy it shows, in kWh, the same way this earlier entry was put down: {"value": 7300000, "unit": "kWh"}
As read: {"value": 2686, "unit": "kWh"}
